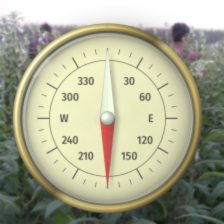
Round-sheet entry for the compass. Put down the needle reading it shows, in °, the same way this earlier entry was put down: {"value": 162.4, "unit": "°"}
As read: {"value": 180, "unit": "°"}
